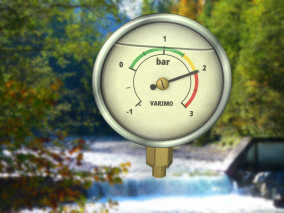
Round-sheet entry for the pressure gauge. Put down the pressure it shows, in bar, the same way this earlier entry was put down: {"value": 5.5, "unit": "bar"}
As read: {"value": 2, "unit": "bar"}
